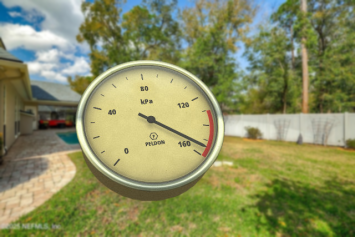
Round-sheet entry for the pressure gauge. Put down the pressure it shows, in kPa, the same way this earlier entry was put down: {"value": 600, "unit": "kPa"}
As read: {"value": 155, "unit": "kPa"}
